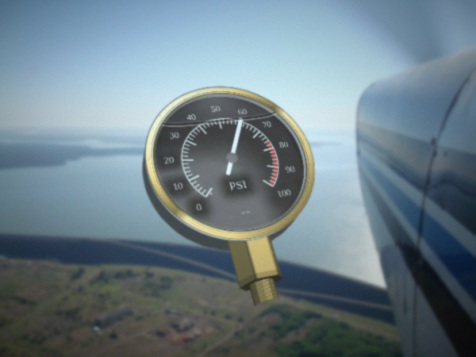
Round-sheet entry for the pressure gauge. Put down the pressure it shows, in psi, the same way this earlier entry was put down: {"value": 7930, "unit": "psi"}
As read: {"value": 60, "unit": "psi"}
